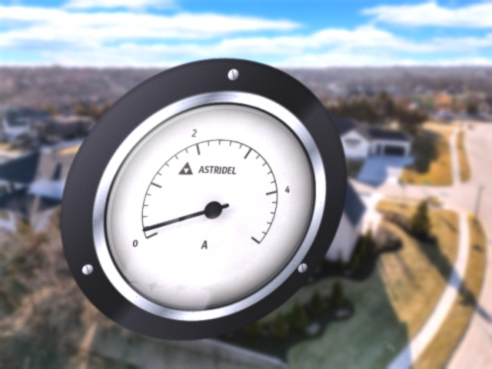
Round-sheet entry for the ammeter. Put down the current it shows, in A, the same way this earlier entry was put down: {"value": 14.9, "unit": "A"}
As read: {"value": 0.2, "unit": "A"}
